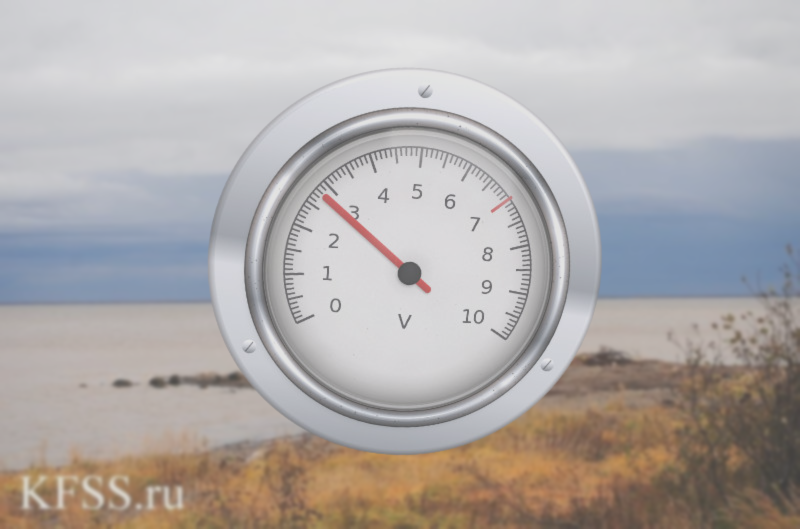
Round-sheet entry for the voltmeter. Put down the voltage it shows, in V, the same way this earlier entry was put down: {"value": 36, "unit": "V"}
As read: {"value": 2.8, "unit": "V"}
